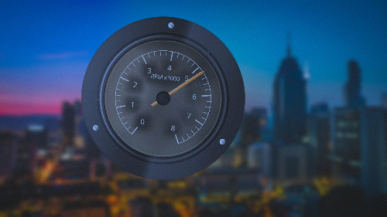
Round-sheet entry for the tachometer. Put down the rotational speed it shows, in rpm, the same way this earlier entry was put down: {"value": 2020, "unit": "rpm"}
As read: {"value": 5200, "unit": "rpm"}
